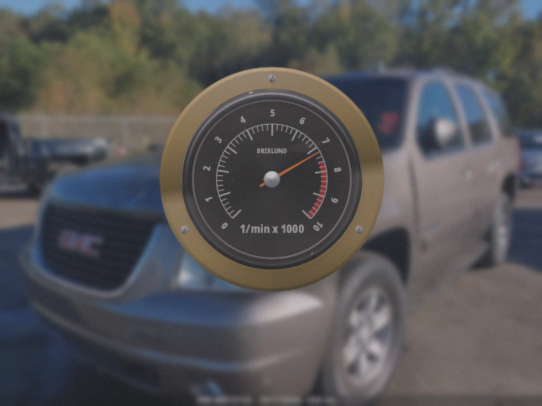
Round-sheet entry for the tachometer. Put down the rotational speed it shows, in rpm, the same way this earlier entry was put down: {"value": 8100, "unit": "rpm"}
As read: {"value": 7200, "unit": "rpm"}
